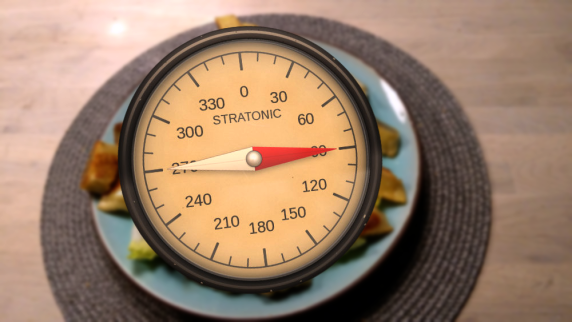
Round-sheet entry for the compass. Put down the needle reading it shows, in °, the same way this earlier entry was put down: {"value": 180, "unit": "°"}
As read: {"value": 90, "unit": "°"}
